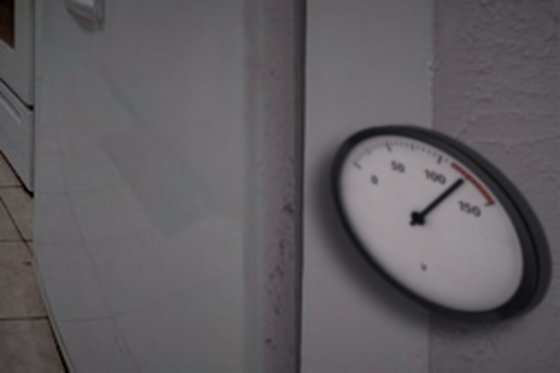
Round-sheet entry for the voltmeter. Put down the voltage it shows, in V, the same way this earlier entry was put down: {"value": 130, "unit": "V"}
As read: {"value": 125, "unit": "V"}
